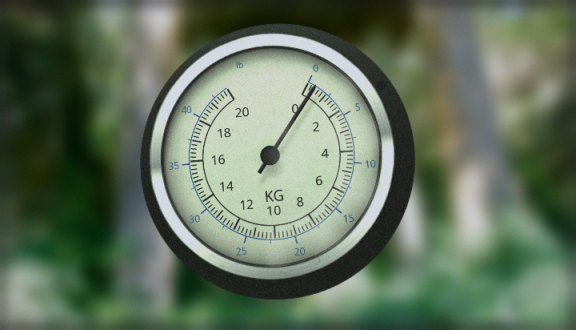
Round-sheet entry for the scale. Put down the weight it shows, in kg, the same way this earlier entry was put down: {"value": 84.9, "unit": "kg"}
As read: {"value": 0.4, "unit": "kg"}
